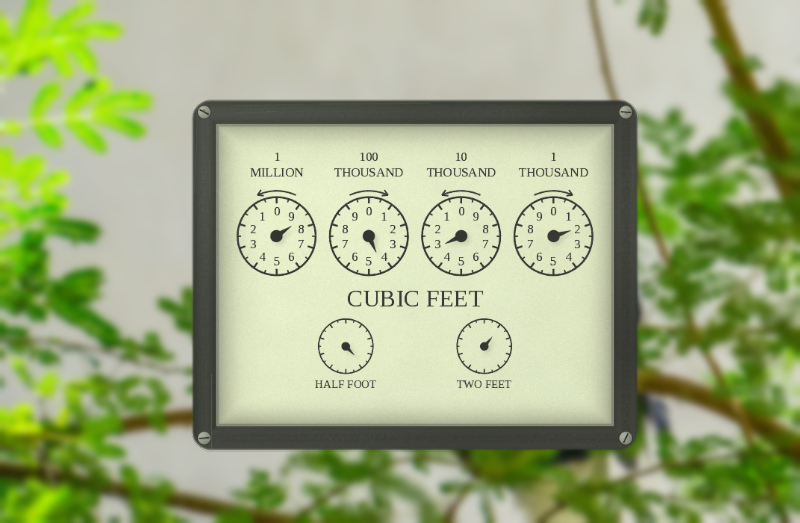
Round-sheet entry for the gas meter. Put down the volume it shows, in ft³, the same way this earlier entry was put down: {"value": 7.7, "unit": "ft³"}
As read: {"value": 843200, "unit": "ft³"}
